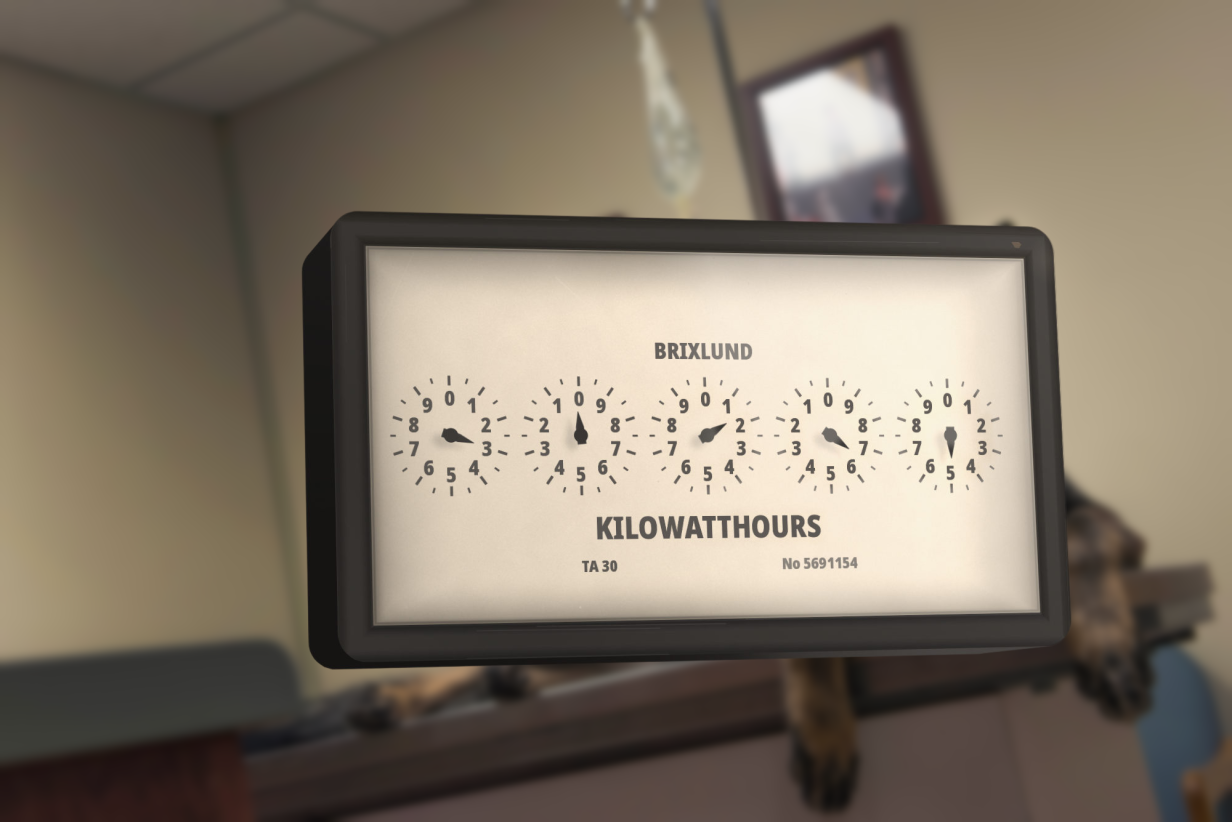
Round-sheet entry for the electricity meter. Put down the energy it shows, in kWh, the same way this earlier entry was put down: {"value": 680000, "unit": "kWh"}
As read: {"value": 30165, "unit": "kWh"}
